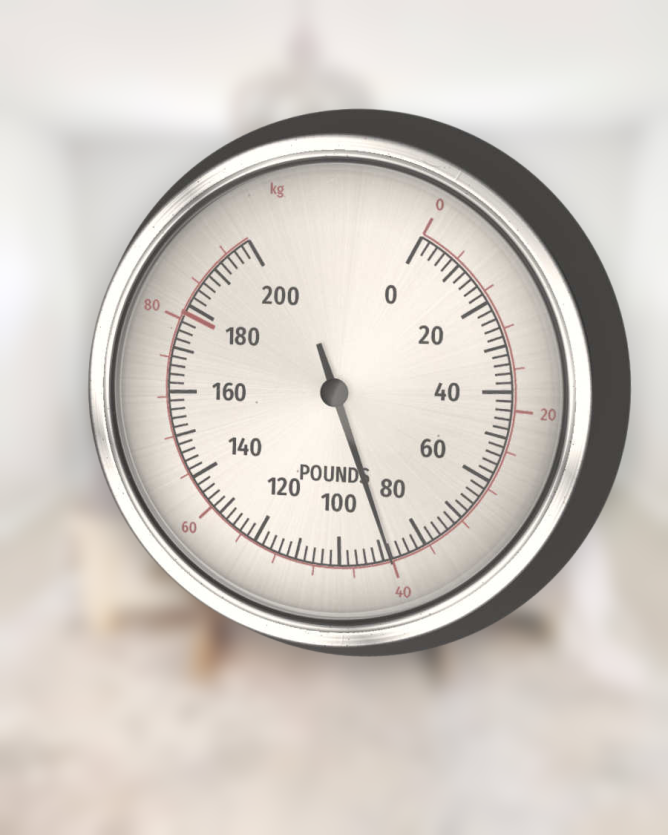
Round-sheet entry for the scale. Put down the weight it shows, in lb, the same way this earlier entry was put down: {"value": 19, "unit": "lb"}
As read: {"value": 88, "unit": "lb"}
